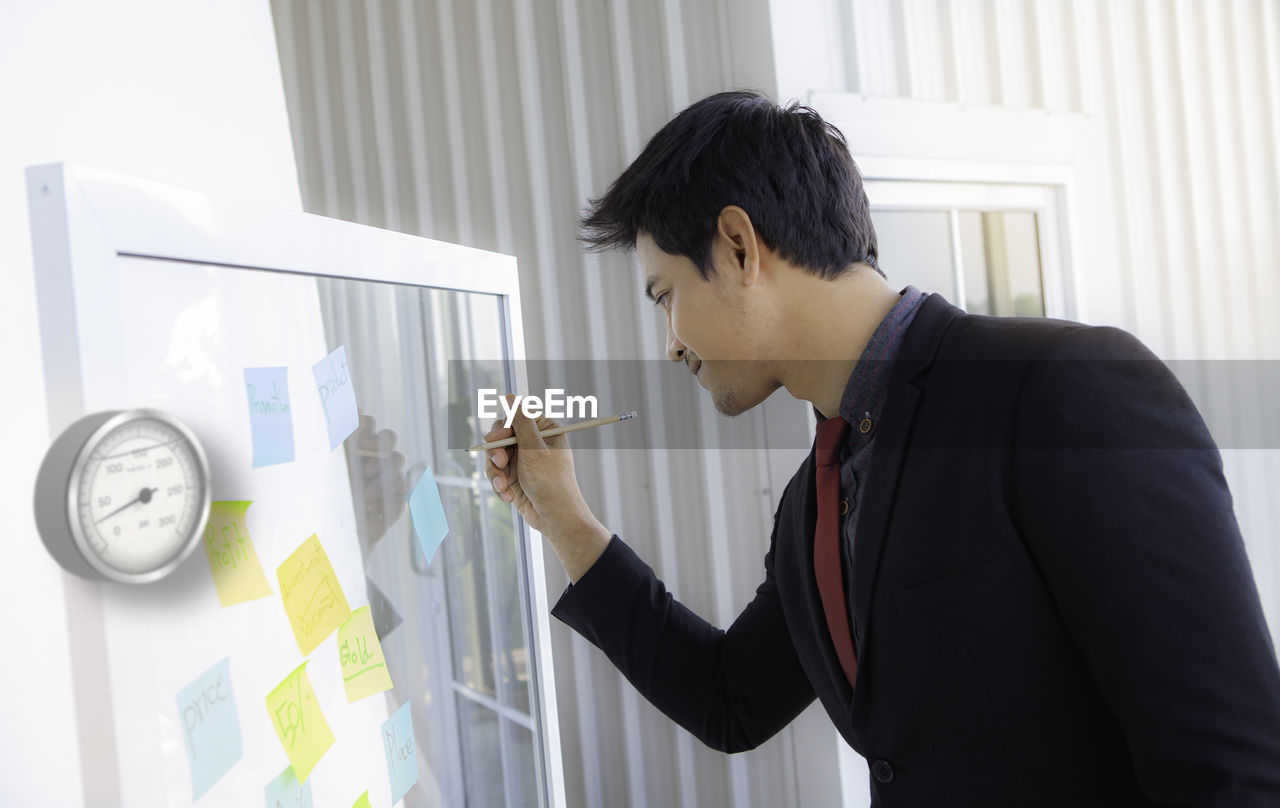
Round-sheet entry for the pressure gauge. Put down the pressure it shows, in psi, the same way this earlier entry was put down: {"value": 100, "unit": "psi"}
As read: {"value": 30, "unit": "psi"}
